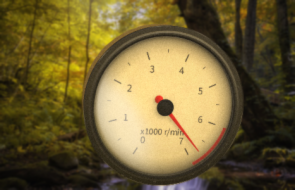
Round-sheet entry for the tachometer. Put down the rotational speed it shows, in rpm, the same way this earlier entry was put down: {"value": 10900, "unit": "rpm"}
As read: {"value": 6750, "unit": "rpm"}
